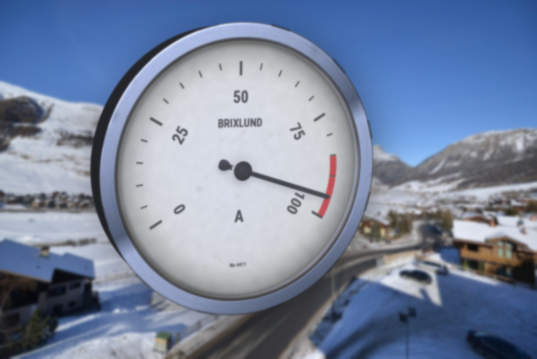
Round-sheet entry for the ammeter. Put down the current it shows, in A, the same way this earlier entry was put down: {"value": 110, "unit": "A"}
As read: {"value": 95, "unit": "A"}
